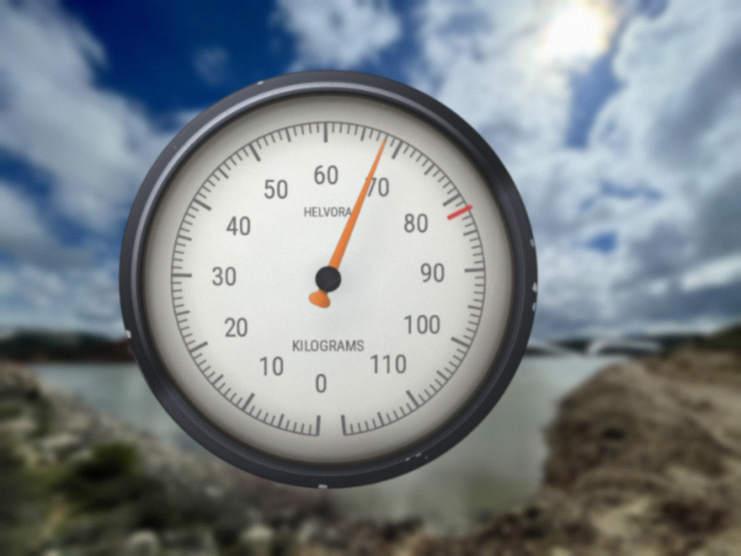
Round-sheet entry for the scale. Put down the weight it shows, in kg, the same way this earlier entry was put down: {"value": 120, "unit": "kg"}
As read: {"value": 68, "unit": "kg"}
